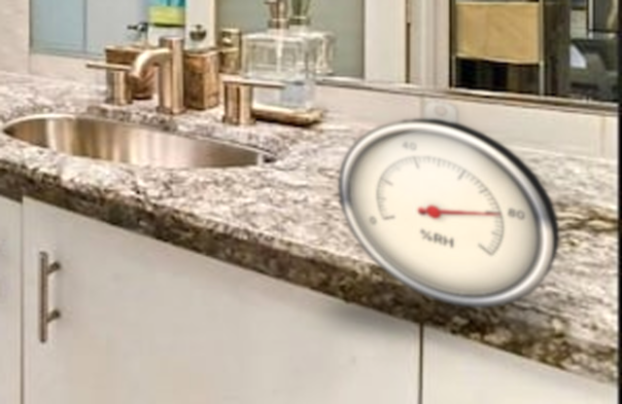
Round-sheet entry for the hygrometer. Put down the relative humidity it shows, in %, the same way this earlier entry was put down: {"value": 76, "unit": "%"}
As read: {"value": 80, "unit": "%"}
